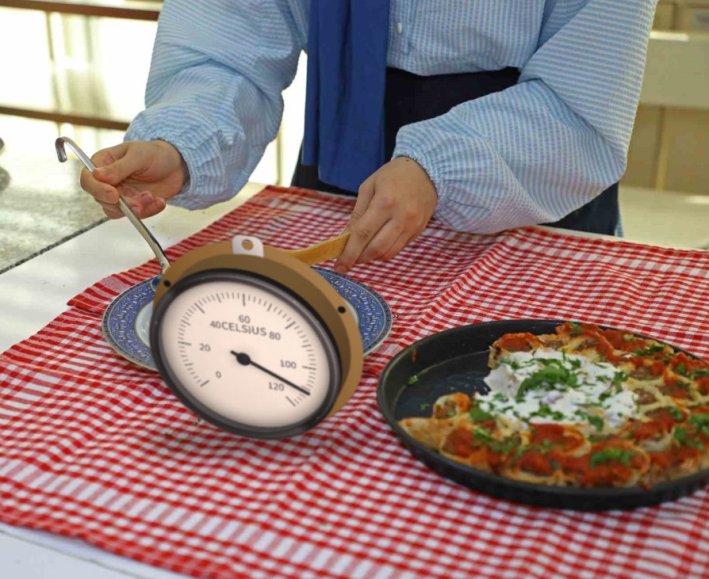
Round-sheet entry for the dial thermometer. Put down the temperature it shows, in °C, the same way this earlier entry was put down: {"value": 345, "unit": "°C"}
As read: {"value": 110, "unit": "°C"}
